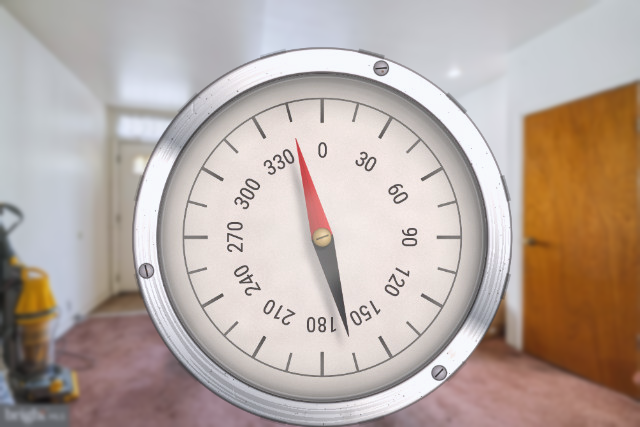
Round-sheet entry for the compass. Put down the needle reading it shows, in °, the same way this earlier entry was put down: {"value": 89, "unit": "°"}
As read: {"value": 345, "unit": "°"}
